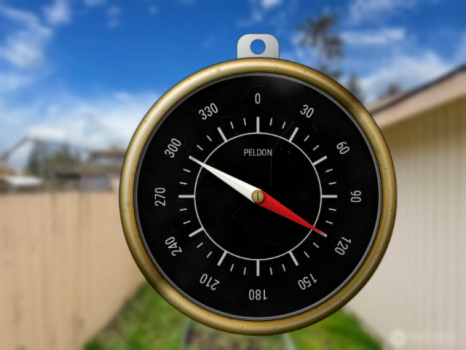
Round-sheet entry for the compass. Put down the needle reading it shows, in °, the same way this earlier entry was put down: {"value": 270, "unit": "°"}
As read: {"value": 120, "unit": "°"}
